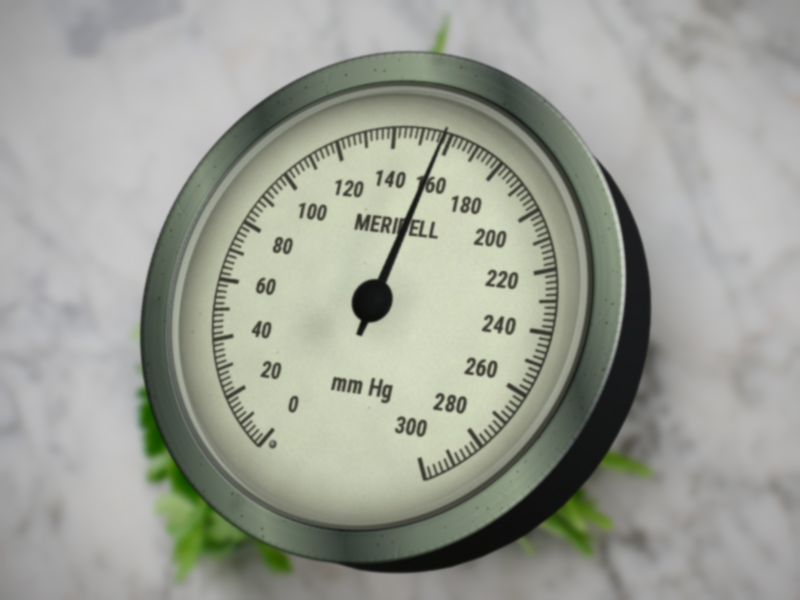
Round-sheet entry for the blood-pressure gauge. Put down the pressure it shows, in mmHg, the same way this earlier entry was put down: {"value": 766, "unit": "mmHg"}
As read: {"value": 160, "unit": "mmHg"}
